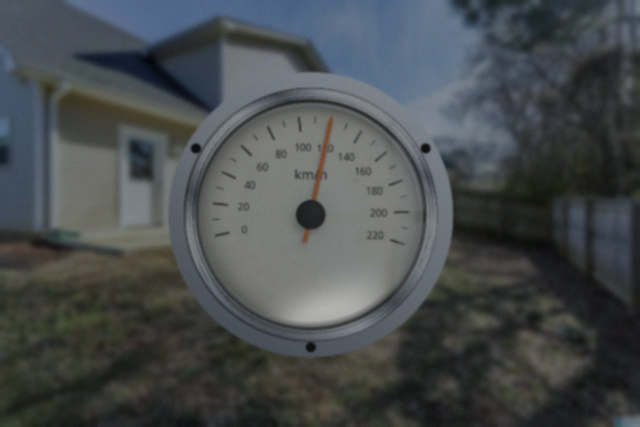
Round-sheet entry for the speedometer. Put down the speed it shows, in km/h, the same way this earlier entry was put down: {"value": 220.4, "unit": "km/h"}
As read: {"value": 120, "unit": "km/h"}
